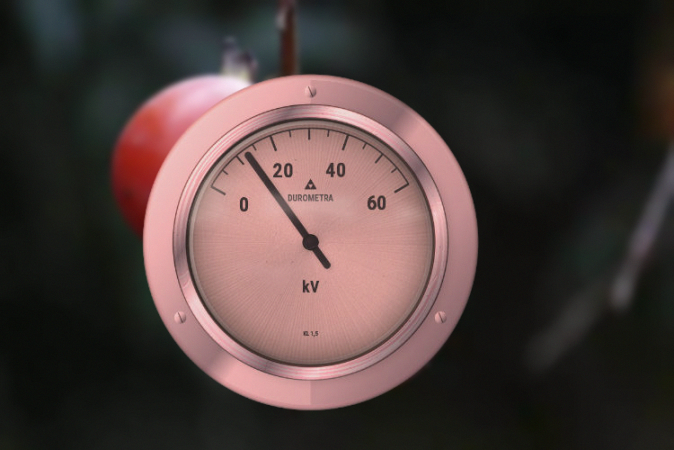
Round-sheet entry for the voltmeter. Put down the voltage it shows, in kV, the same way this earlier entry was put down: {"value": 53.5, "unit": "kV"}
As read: {"value": 12.5, "unit": "kV"}
